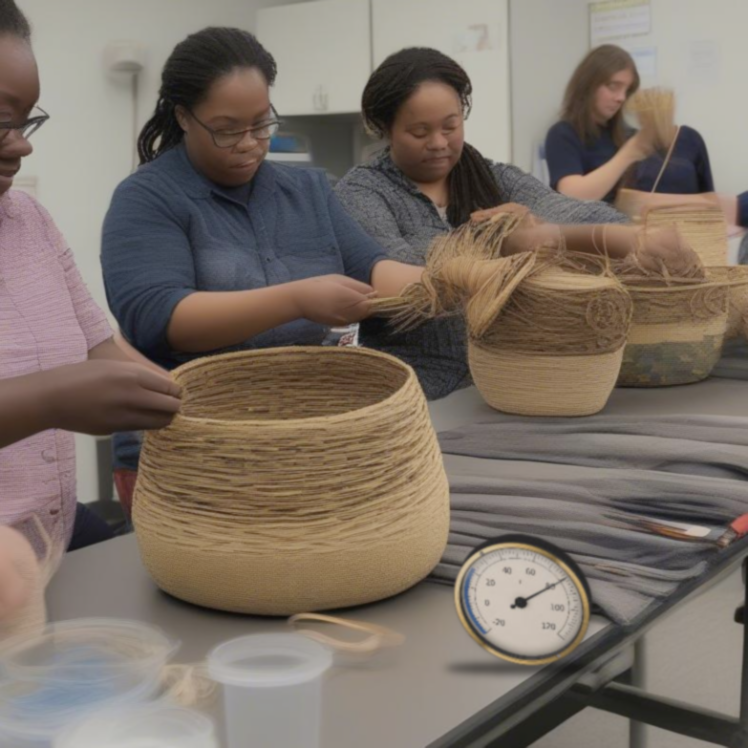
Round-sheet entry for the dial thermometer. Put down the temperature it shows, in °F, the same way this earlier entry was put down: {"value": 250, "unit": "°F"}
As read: {"value": 80, "unit": "°F"}
